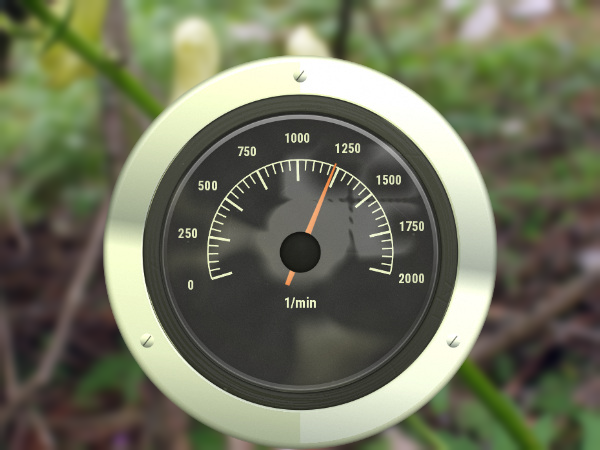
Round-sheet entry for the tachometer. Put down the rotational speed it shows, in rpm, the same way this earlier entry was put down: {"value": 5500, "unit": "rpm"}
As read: {"value": 1225, "unit": "rpm"}
